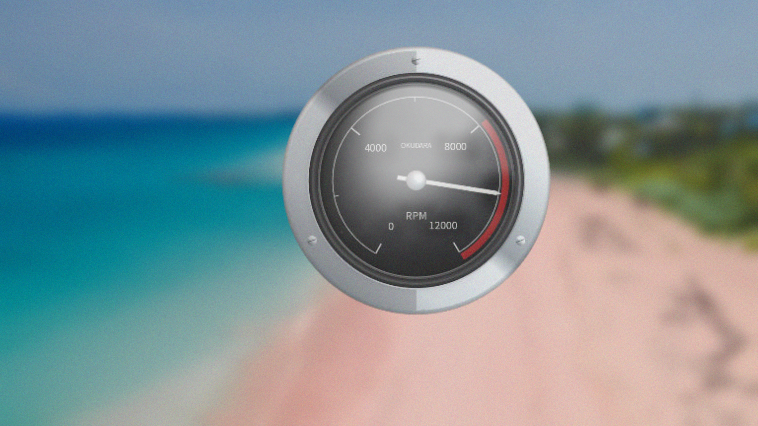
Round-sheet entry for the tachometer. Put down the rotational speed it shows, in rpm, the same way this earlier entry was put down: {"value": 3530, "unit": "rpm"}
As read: {"value": 10000, "unit": "rpm"}
